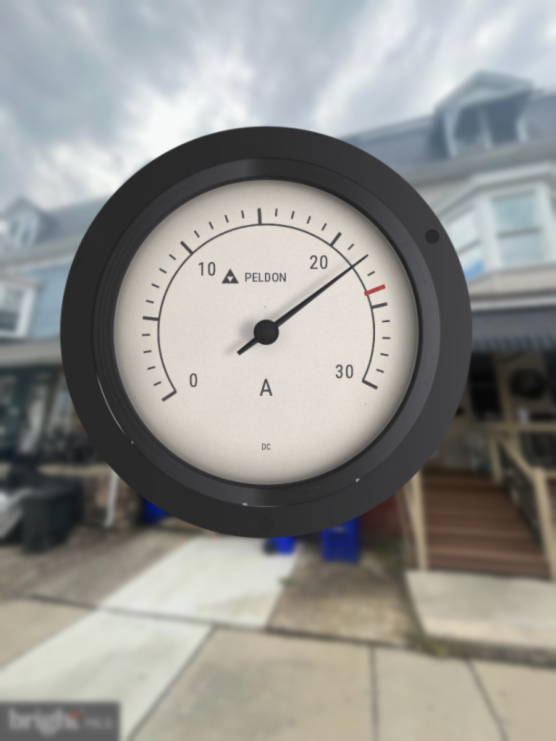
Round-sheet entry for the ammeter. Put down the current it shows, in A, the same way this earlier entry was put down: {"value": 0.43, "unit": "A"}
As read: {"value": 22, "unit": "A"}
